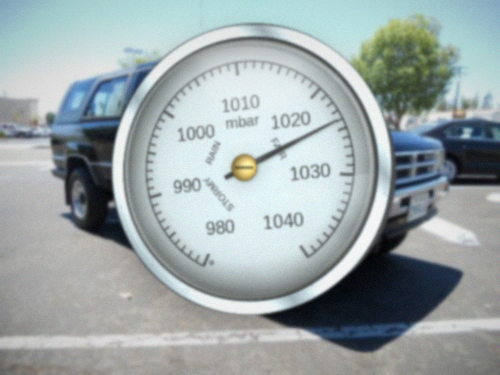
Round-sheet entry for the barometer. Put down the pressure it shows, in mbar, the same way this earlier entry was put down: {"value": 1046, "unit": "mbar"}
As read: {"value": 1024, "unit": "mbar"}
